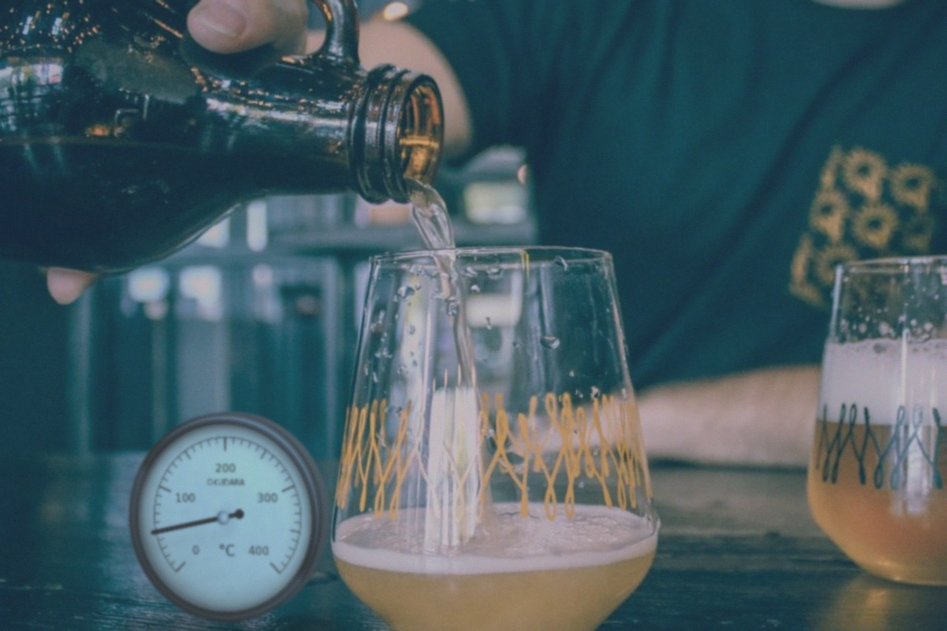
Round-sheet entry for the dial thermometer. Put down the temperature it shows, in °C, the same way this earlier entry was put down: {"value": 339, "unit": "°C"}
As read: {"value": 50, "unit": "°C"}
